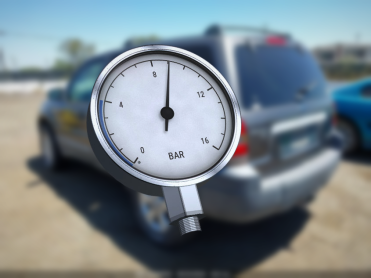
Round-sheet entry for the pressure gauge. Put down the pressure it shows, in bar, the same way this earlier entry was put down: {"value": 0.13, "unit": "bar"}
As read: {"value": 9, "unit": "bar"}
